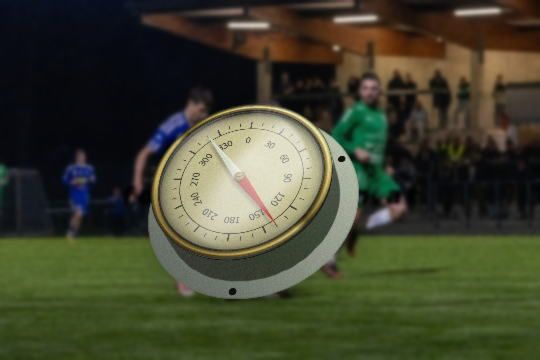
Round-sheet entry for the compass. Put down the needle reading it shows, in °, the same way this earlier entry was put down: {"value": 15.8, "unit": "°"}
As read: {"value": 140, "unit": "°"}
